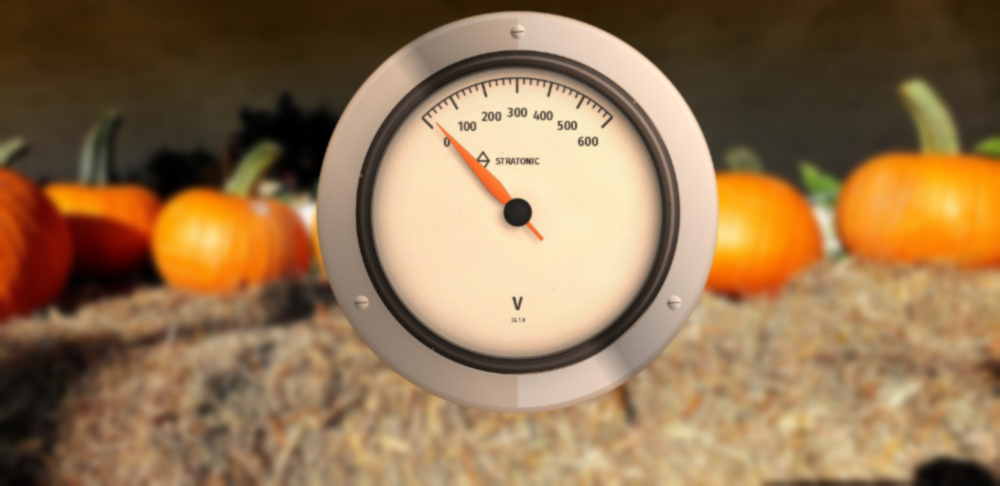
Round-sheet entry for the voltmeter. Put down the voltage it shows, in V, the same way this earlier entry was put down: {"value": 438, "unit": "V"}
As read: {"value": 20, "unit": "V"}
